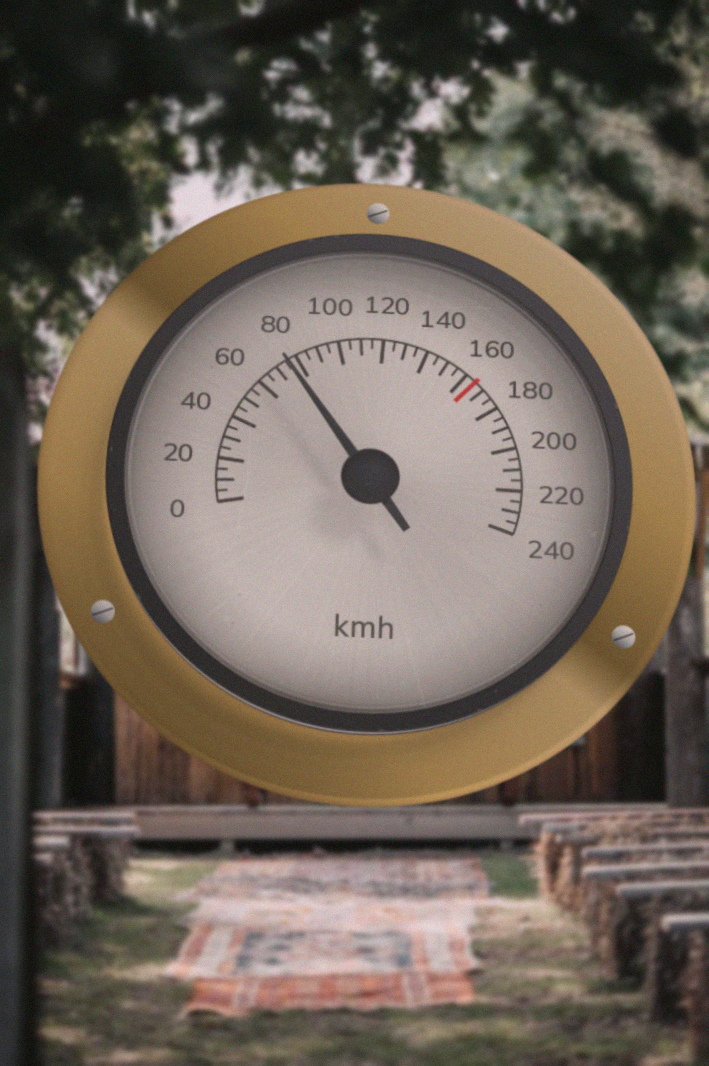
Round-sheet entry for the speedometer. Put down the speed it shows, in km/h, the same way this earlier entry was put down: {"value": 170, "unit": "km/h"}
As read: {"value": 75, "unit": "km/h"}
